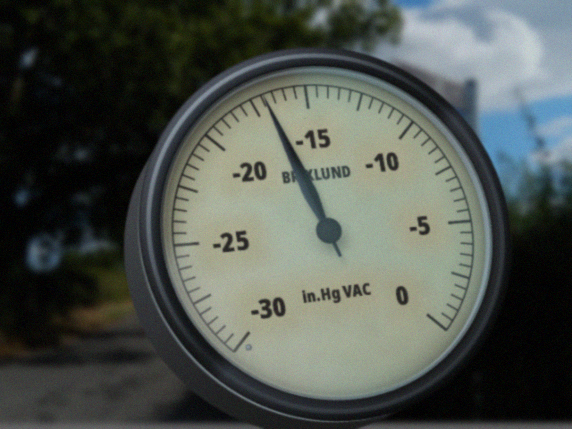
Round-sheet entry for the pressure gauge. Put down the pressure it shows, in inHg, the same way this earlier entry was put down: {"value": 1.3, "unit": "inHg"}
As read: {"value": -17, "unit": "inHg"}
